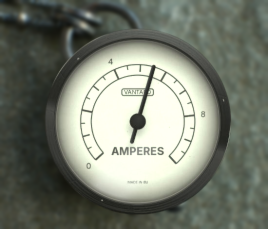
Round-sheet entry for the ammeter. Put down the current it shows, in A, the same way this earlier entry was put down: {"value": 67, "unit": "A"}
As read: {"value": 5.5, "unit": "A"}
